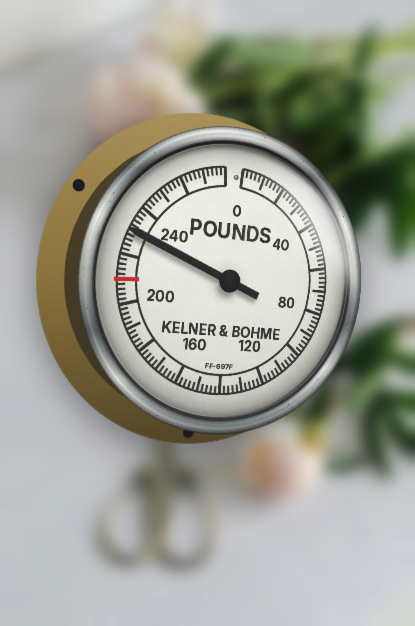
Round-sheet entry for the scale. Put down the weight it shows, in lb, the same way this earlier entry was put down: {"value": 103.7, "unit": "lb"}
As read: {"value": 230, "unit": "lb"}
